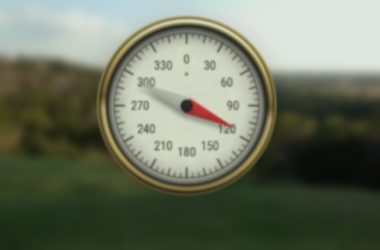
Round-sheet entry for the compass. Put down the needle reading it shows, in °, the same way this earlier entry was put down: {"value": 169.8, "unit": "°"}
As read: {"value": 115, "unit": "°"}
